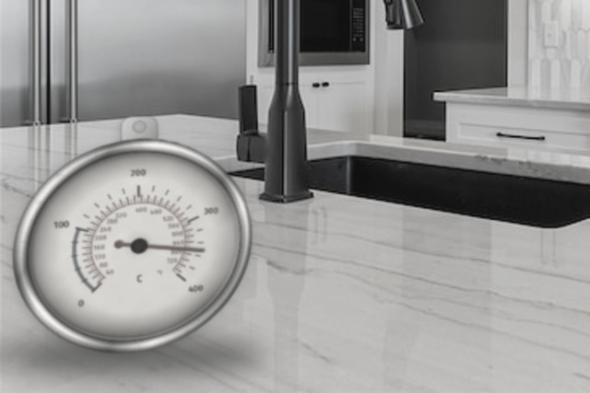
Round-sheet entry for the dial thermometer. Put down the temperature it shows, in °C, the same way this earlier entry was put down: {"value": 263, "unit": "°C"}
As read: {"value": 350, "unit": "°C"}
